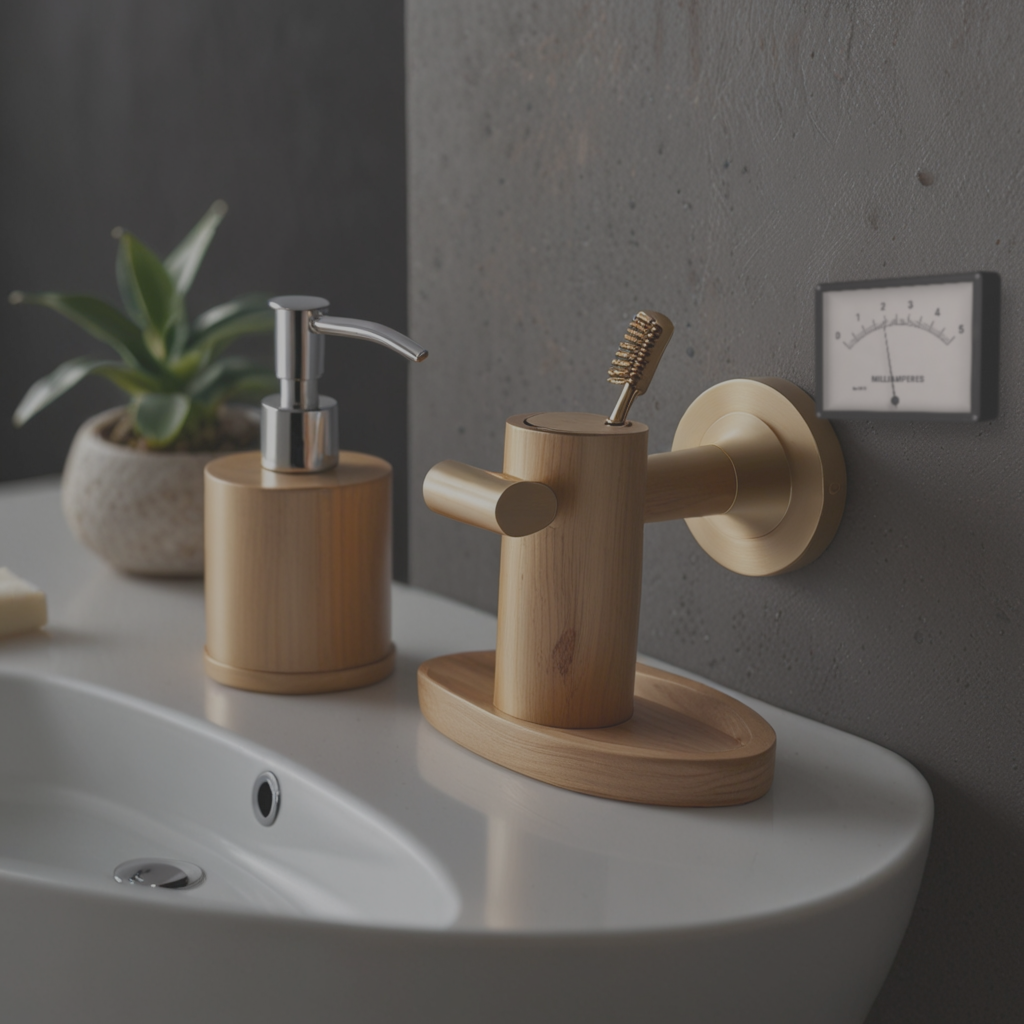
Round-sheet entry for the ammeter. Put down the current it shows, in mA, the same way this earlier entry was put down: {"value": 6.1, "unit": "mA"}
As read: {"value": 2, "unit": "mA"}
